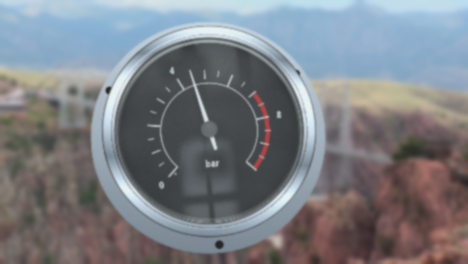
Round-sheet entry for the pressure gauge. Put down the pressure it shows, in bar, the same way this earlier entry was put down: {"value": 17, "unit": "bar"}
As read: {"value": 4.5, "unit": "bar"}
